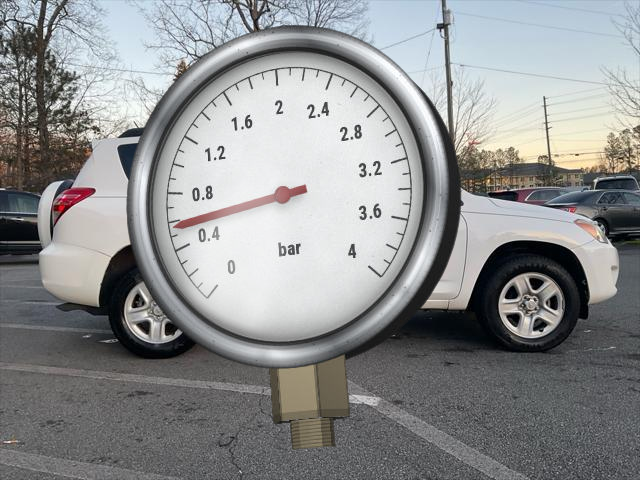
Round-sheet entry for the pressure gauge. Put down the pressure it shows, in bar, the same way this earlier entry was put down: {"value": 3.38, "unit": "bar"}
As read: {"value": 0.55, "unit": "bar"}
